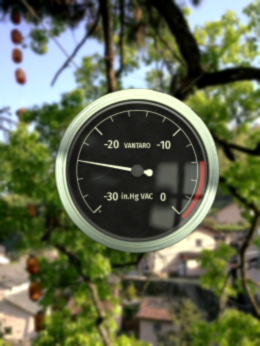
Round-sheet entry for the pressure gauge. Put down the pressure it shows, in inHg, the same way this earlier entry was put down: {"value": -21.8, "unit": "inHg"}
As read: {"value": -24, "unit": "inHg"}
